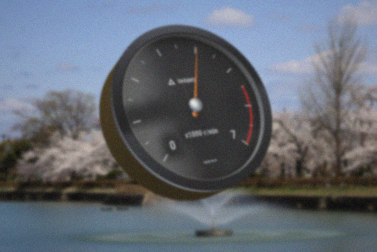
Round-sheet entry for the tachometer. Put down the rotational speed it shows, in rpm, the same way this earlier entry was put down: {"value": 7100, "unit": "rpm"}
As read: {"value": 4000, "unit": "rpm"}
